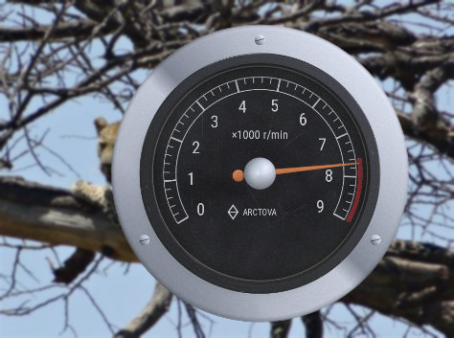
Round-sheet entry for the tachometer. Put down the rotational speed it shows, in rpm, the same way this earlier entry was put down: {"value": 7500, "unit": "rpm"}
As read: {"value": 7700, "unit": "rpm"}
